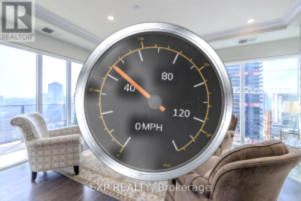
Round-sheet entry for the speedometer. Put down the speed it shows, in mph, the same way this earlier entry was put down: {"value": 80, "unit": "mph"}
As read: {"value": 45, "unit": "mph"}
